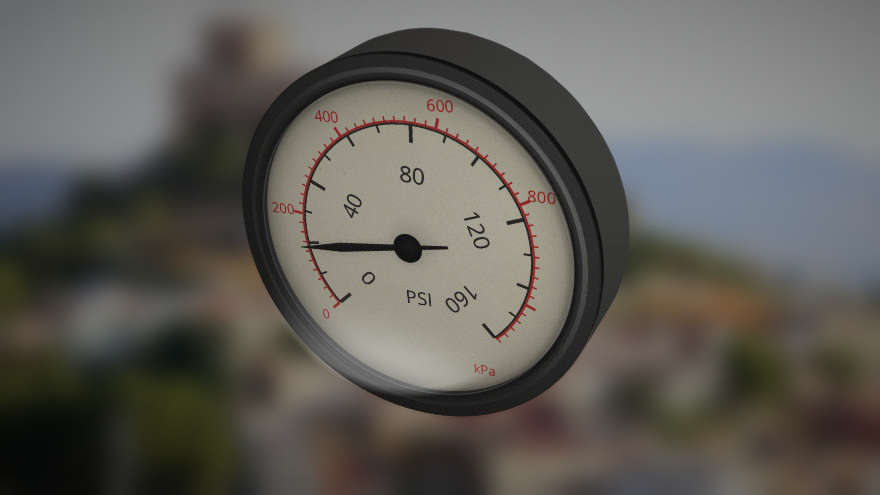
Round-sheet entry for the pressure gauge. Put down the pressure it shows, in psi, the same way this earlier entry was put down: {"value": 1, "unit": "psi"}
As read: {"value": 20, "unit": "psi"}
